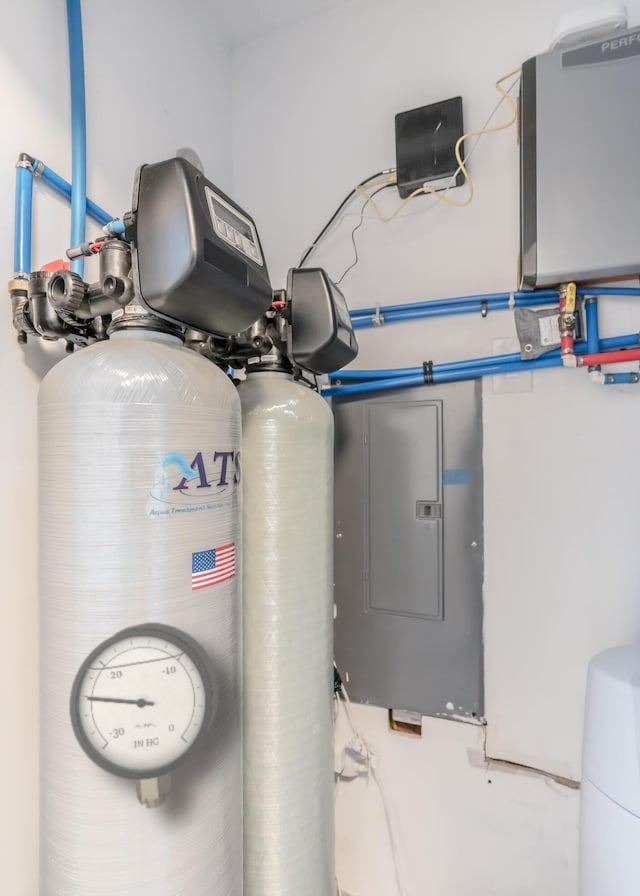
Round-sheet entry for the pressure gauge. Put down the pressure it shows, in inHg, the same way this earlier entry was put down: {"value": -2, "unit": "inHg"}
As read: {"value": -24, "unit": "inHg"}
